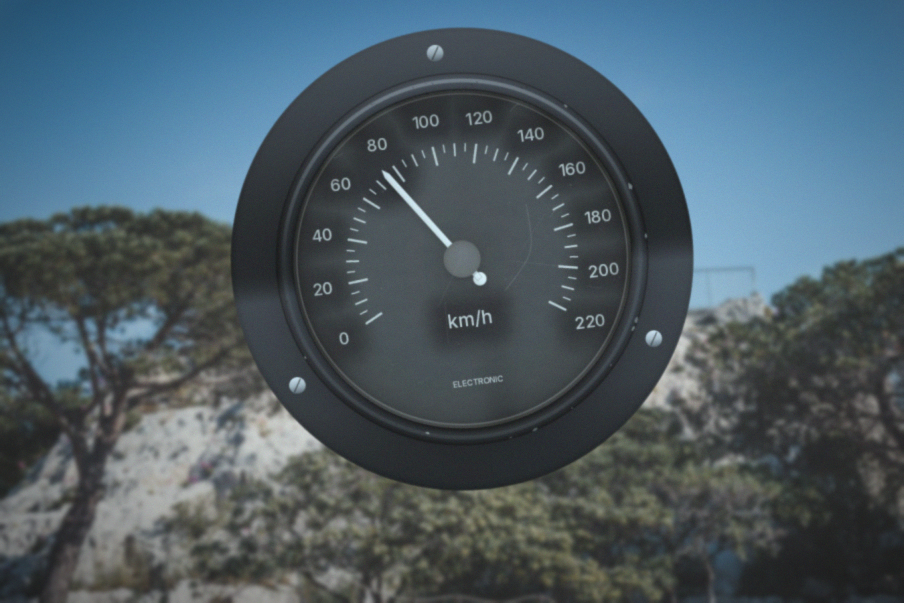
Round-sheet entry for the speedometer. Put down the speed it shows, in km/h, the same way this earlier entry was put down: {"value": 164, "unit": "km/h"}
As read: {"value": 75, "unit": "km/h"}
